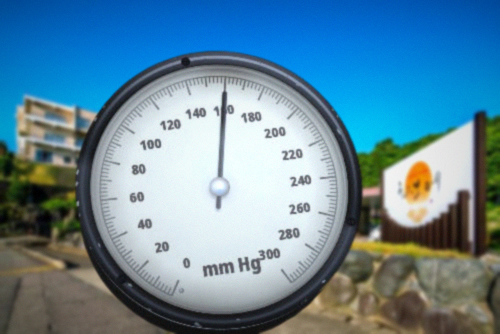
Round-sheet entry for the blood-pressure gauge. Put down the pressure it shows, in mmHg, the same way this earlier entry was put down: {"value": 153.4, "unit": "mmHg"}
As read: {"value": 160, "unit": "mmHg"}
